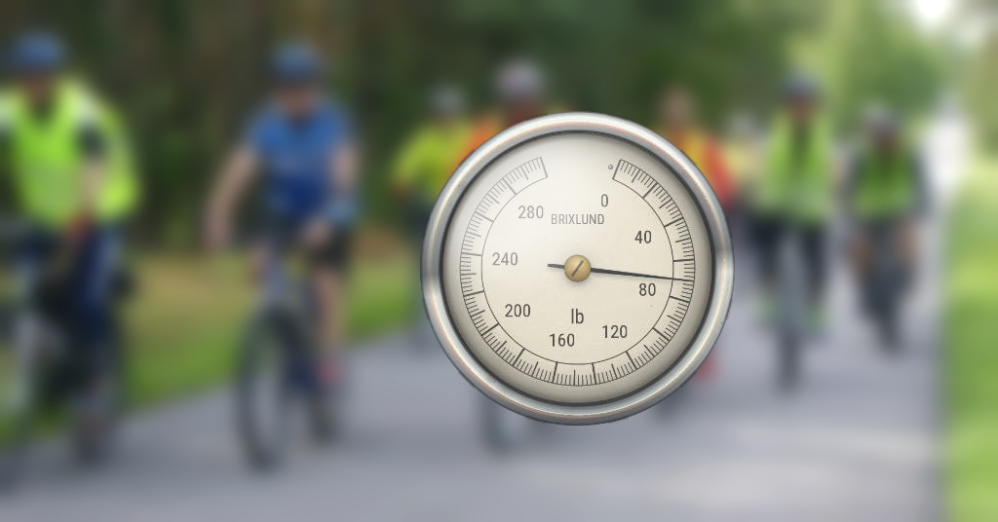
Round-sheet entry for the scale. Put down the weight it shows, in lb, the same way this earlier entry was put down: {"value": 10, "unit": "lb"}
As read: {"value": 70, "unit": "lb"}
